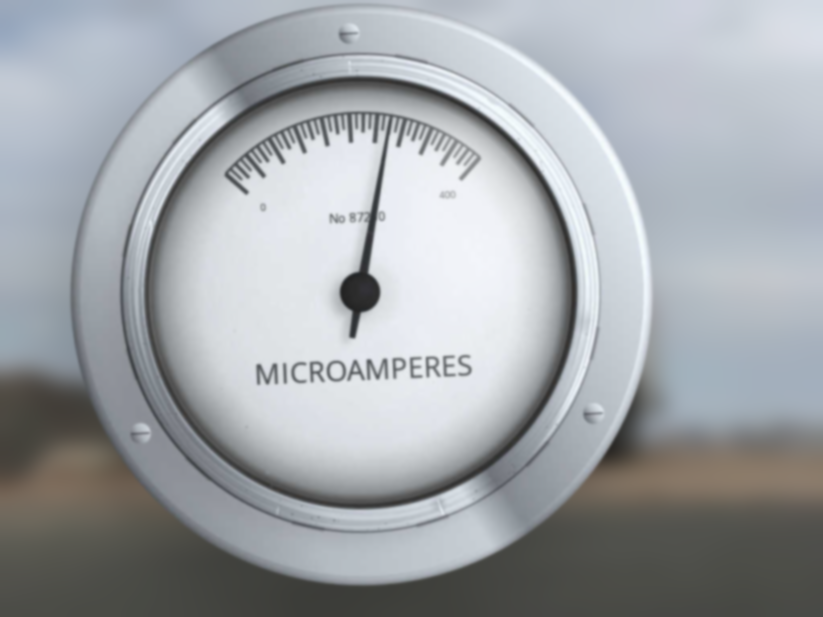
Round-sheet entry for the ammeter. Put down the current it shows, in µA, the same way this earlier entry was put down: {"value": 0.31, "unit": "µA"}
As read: {"value": 260, "unit": "µA"}
